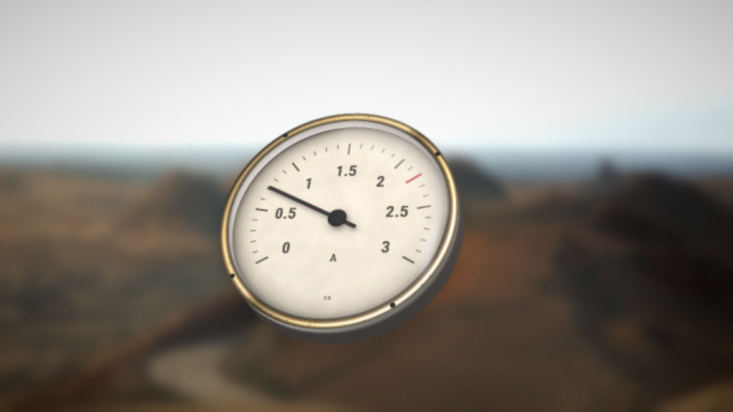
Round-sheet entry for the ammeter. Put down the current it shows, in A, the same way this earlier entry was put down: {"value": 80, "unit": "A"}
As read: {"value": 0.7, "unit": "A"}
